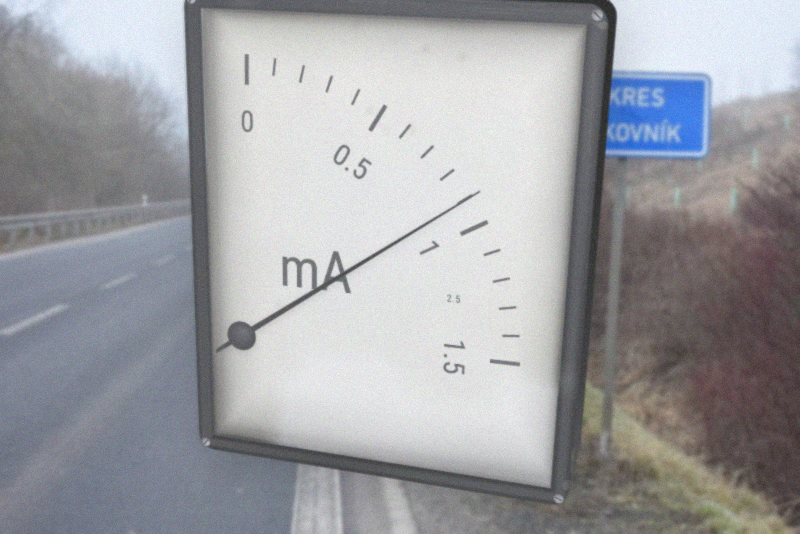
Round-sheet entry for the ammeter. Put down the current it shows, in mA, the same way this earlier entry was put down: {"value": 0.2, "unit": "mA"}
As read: {"value": 0.9, "unit": "mA"}
